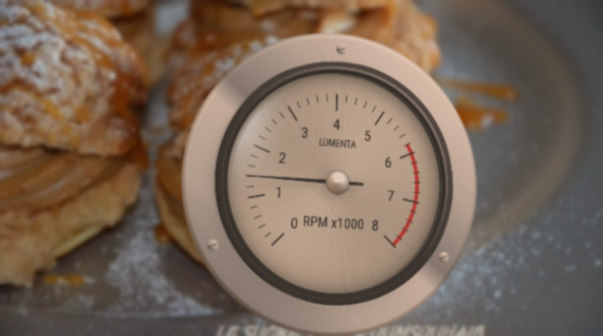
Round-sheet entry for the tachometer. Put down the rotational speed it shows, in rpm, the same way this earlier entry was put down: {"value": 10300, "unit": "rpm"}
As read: {"value": 1400, "unit": "rpm"}
